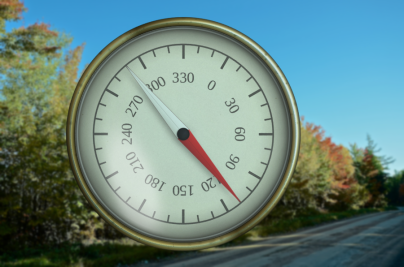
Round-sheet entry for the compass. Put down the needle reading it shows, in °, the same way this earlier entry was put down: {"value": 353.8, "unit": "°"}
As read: {"value": 110, "unit": "°"}
